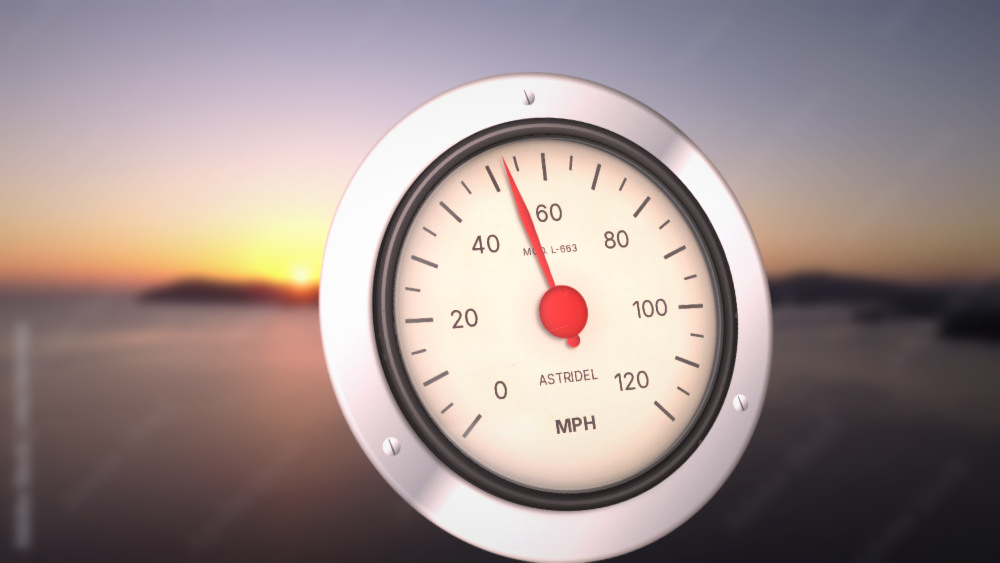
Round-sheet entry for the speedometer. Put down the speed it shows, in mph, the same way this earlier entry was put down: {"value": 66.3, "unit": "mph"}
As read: {"value": 52.5, "unit": "mph"}
